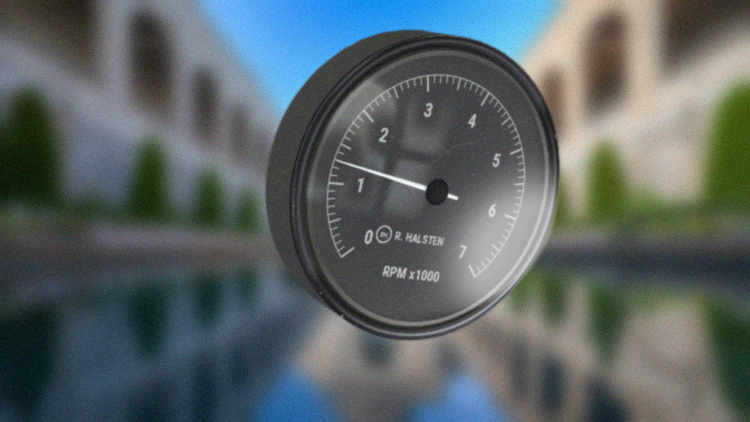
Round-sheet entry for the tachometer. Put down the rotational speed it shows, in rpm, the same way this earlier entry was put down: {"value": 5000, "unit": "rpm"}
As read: {"value": 1300, "unit": "rpm"}
